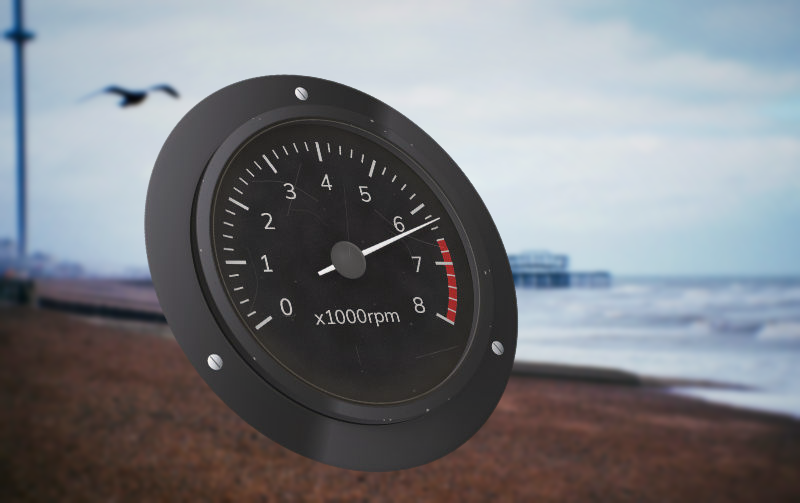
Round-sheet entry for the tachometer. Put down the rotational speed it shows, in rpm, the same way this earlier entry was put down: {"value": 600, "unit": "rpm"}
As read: {"value": 6300, "unit": "rpm"}
